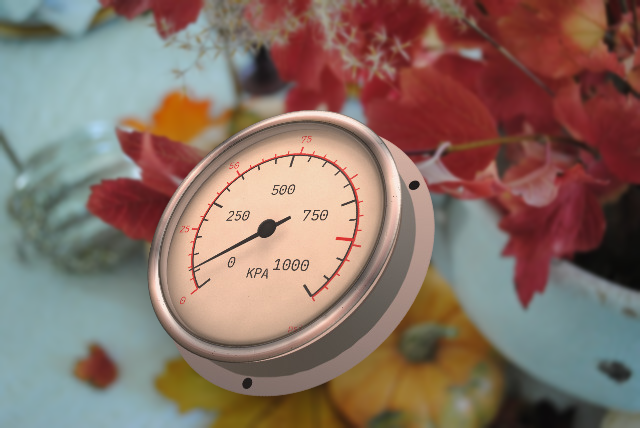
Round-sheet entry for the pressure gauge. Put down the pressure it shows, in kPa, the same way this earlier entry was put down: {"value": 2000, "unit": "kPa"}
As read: {"value": 50, "unit": "kPa"}
